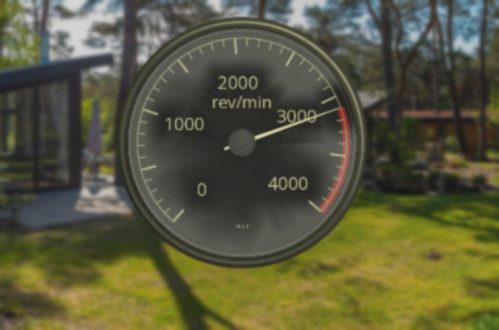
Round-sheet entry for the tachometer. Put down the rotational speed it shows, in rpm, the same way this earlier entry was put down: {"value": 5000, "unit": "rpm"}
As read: {"value": 3100, "unit": "rpm"}
